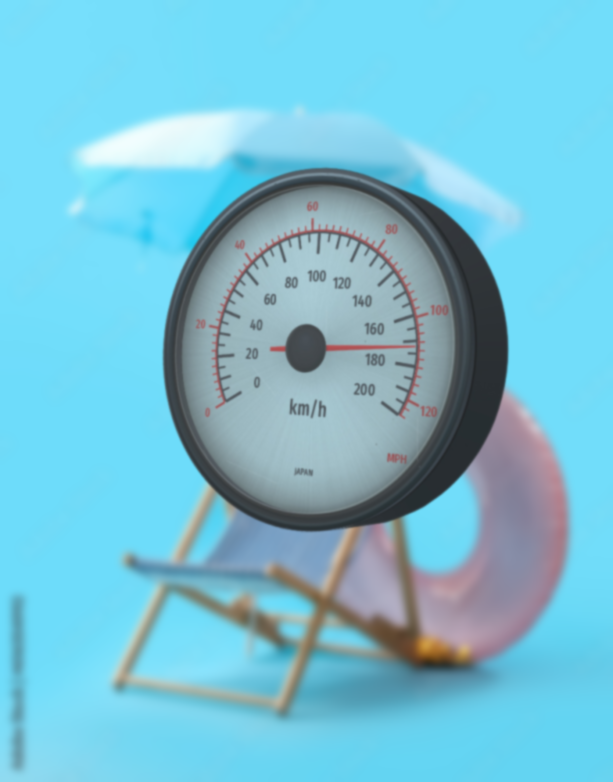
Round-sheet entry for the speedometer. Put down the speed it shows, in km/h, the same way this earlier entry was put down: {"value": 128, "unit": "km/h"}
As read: {"value": 172.5, "unit": "km/h"}
